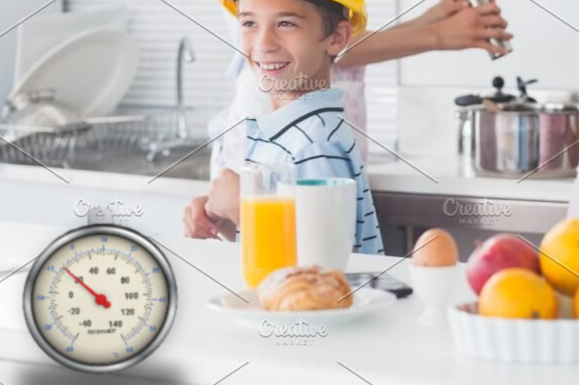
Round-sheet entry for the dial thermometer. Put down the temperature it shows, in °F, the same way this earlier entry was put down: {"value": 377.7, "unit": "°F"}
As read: {"value": 20, "unit": "°F"}
